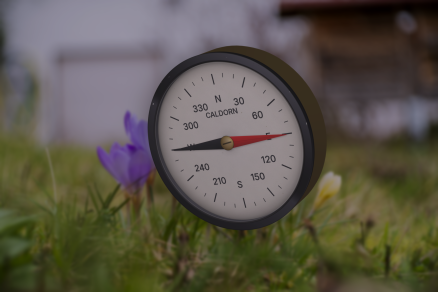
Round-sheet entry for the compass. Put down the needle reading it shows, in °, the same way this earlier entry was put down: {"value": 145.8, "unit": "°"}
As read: {"value": 90, "unit": "°"}
